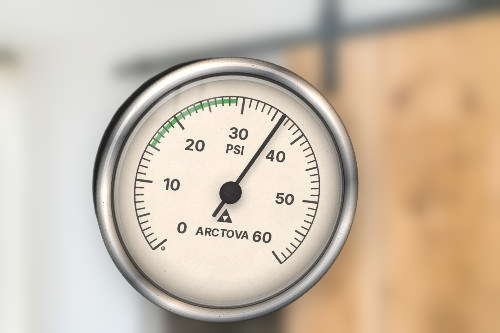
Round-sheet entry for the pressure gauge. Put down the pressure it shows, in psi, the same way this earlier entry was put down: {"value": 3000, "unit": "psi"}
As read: {"value": 36, "unit": "psi"}
